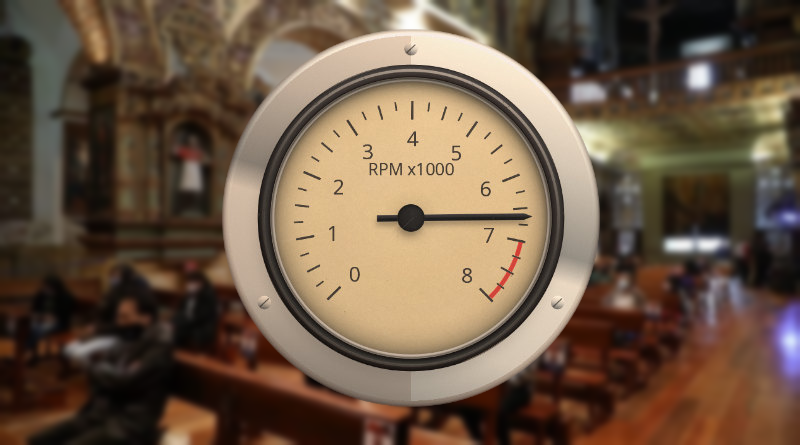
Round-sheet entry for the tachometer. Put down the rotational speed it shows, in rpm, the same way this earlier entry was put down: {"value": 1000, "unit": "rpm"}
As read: {"value": 6625, "unit": "rpm"}
